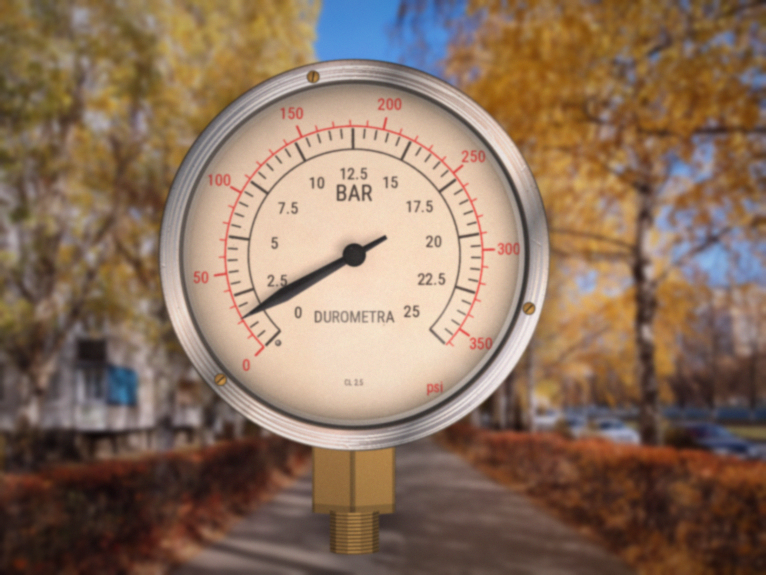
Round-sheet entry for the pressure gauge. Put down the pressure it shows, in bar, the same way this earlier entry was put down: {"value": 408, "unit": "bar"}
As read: {"value": 1.5, "unit": "bar"}
